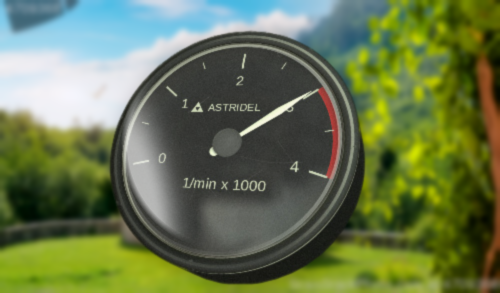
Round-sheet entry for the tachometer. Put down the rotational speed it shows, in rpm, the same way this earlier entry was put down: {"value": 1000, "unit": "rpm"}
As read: {"value": 3000, "unit": "rpm"}
